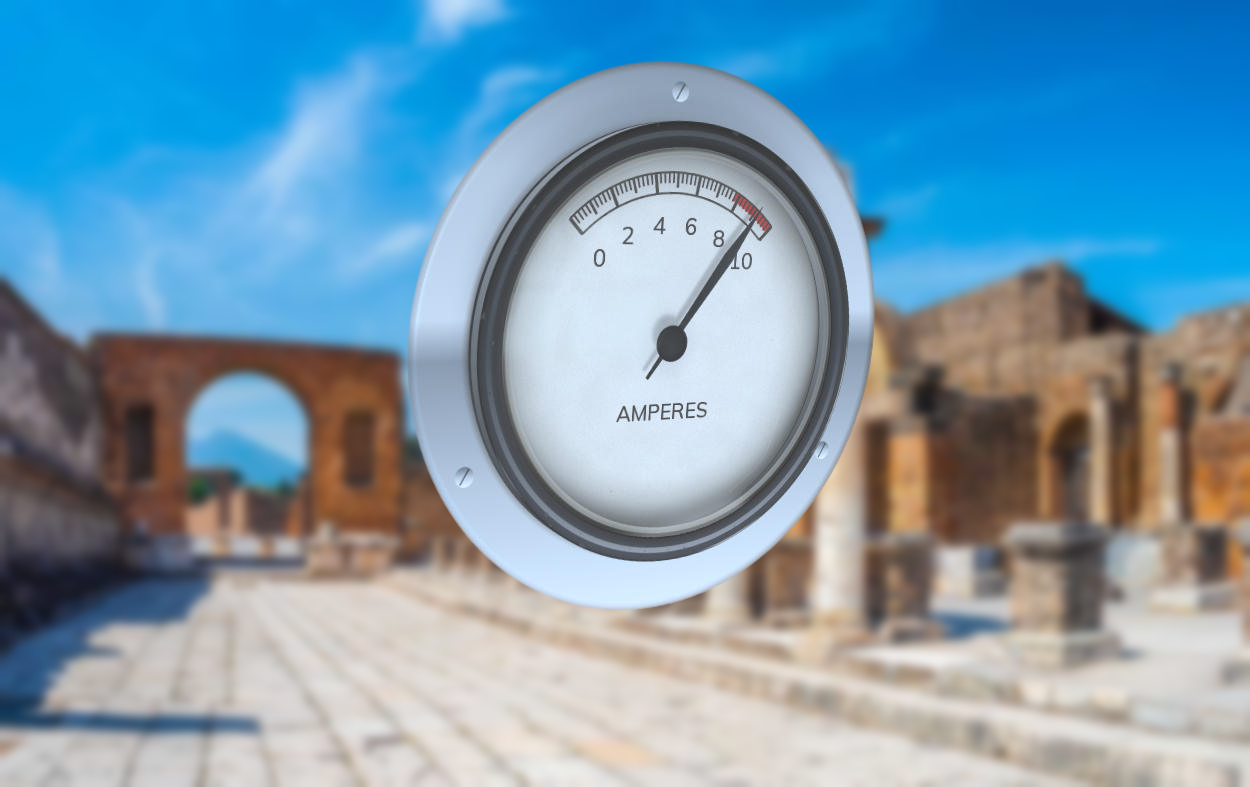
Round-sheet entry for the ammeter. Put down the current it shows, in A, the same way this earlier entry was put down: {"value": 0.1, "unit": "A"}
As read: {"value": 9, "unit": "A"}
